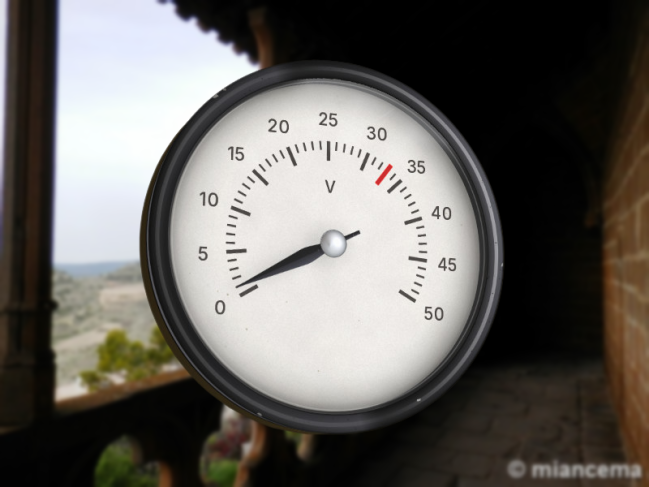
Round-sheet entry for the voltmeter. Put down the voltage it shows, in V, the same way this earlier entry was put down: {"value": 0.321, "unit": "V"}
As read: {"value": 1, "unit": "V"}
